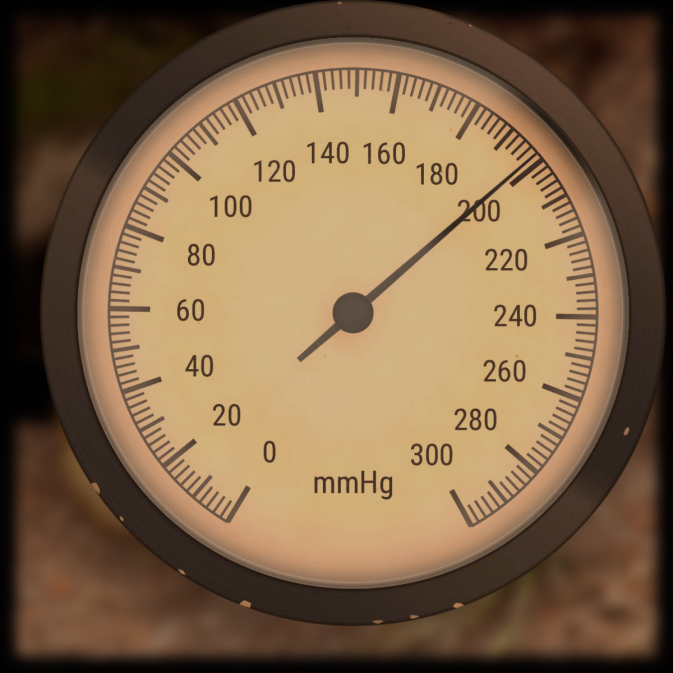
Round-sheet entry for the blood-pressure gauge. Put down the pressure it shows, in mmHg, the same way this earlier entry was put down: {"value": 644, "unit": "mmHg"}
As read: {"value": 198, "unit": "mmHg"}
